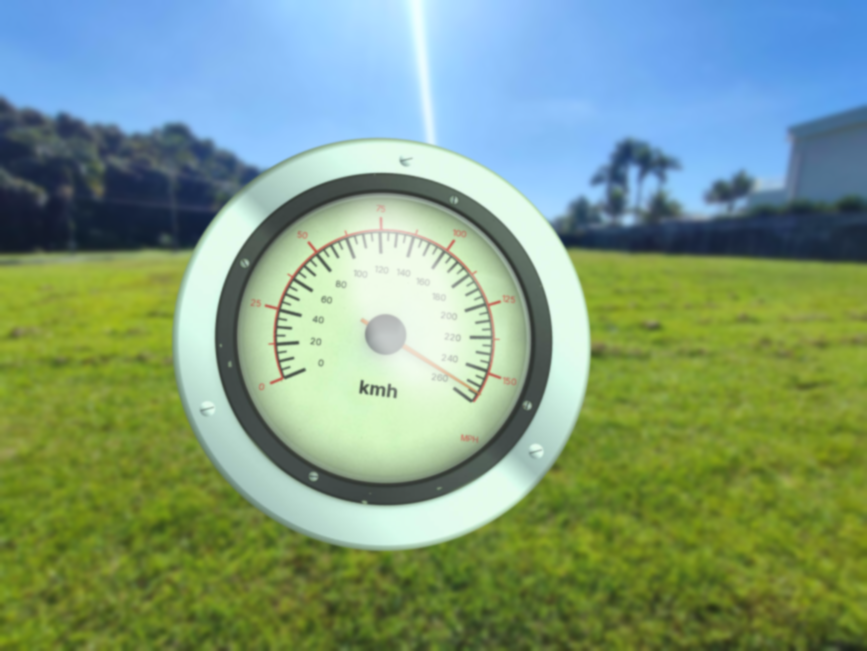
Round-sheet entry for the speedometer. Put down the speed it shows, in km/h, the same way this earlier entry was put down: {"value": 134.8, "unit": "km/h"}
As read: {"value": 255, "unit": "km/h"}
